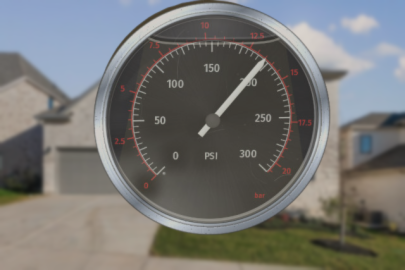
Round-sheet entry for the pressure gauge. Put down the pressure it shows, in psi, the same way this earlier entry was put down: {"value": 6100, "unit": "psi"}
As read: {"value": 195, "unit": "psi"}
